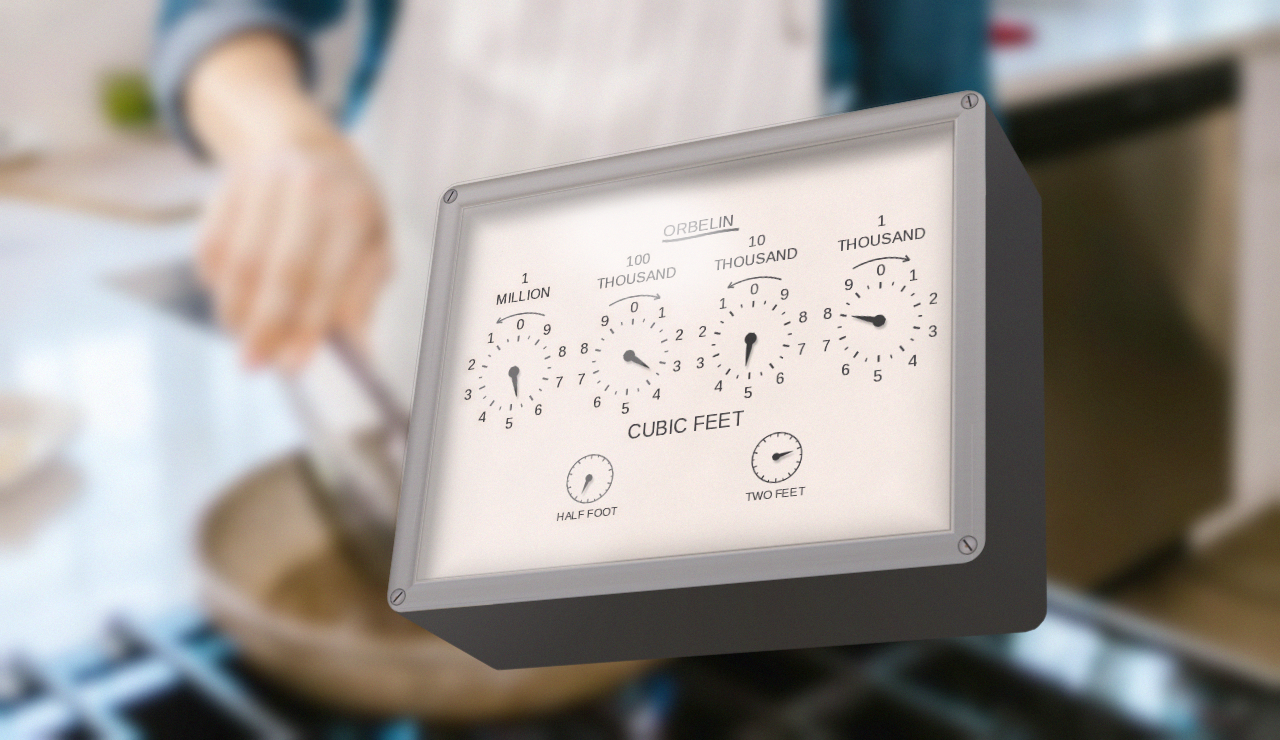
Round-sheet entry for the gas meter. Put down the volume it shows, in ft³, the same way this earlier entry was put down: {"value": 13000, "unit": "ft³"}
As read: {"value": 534800, "unit": "ft³"}
